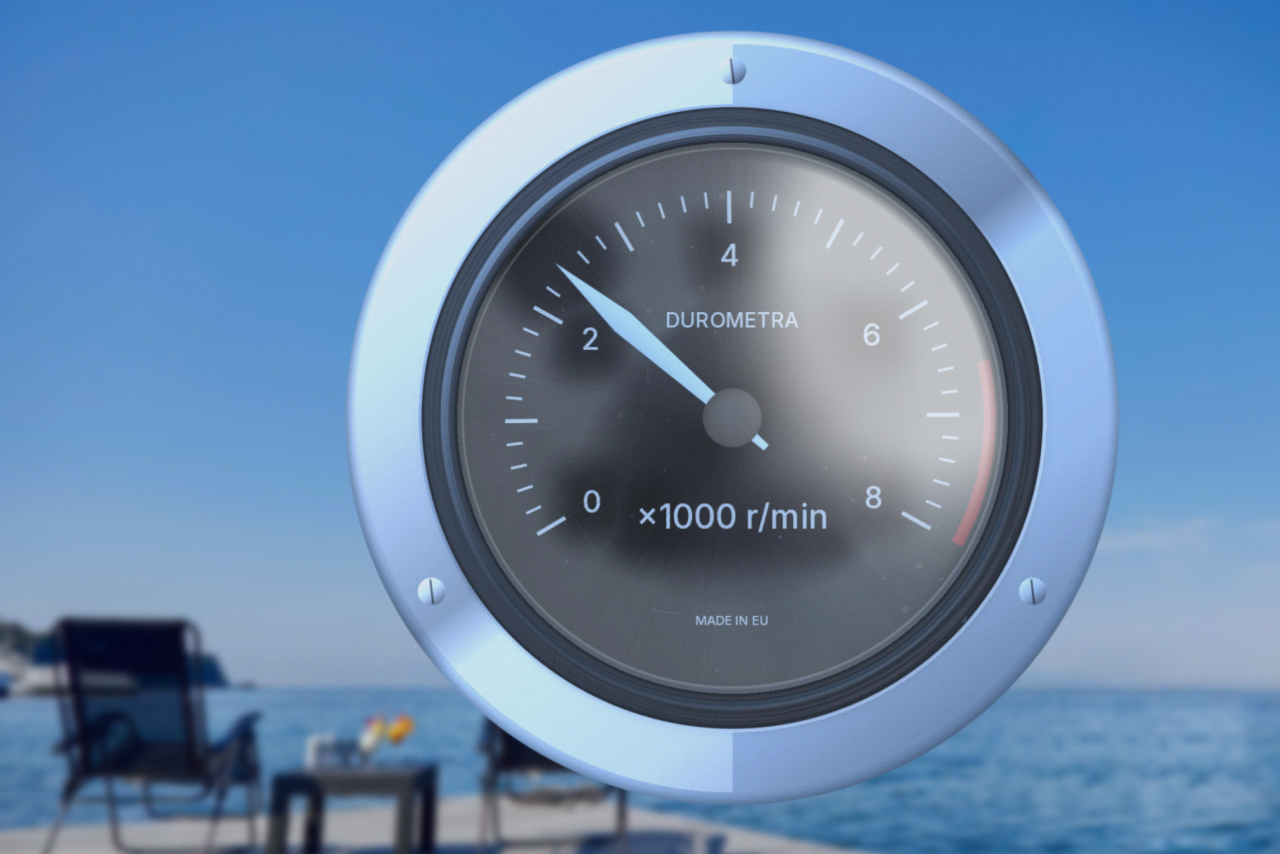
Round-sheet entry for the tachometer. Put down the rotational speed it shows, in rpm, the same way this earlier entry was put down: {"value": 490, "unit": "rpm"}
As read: {"value": 2400, "unit": "rpm"}
